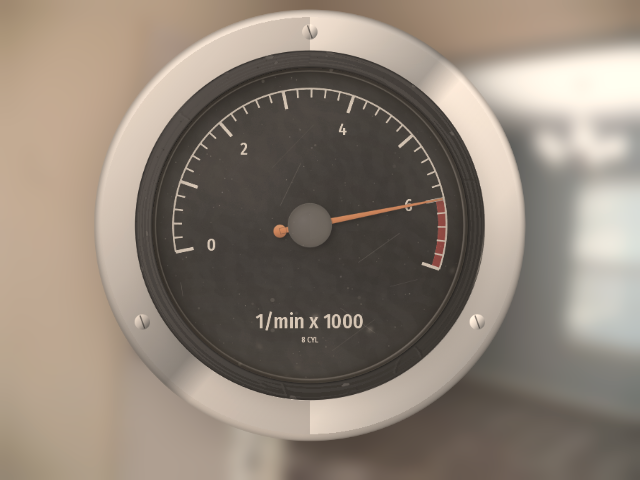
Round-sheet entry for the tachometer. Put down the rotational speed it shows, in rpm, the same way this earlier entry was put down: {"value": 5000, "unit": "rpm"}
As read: {"value": 6000, "unit": "rpm"}
